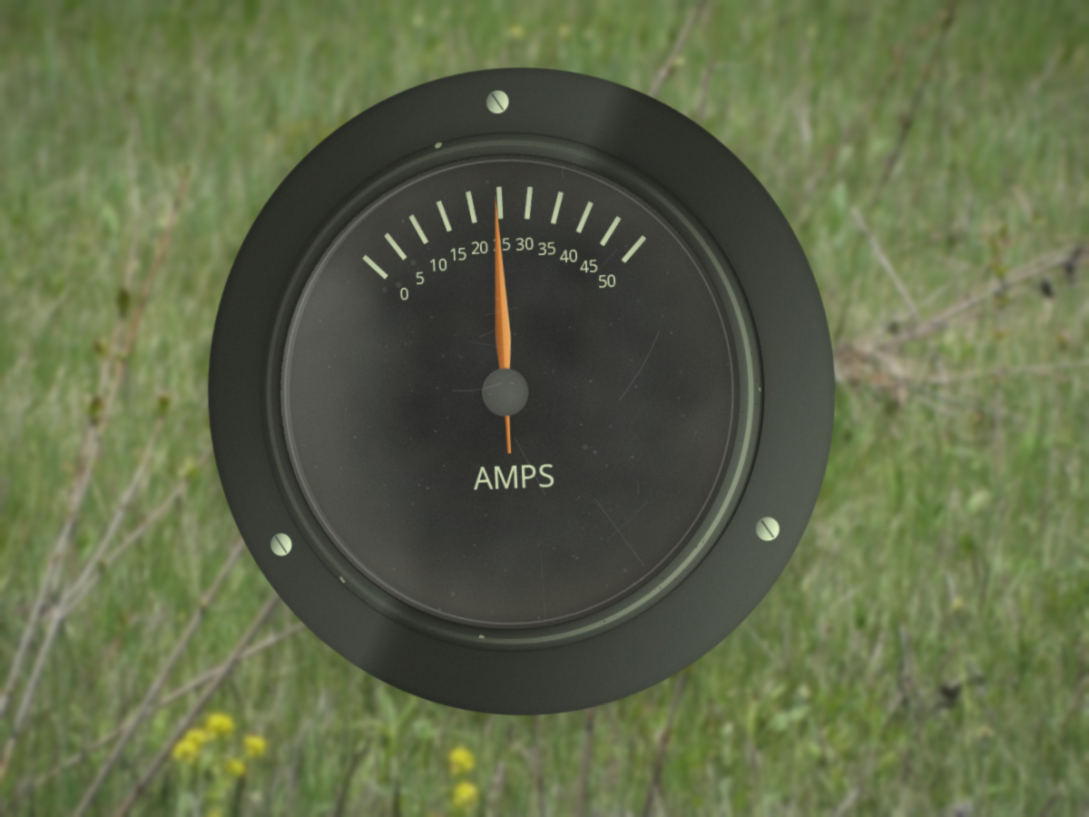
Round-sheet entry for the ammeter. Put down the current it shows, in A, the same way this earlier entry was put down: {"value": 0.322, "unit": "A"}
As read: {"value": 25, "unit": "A"}
